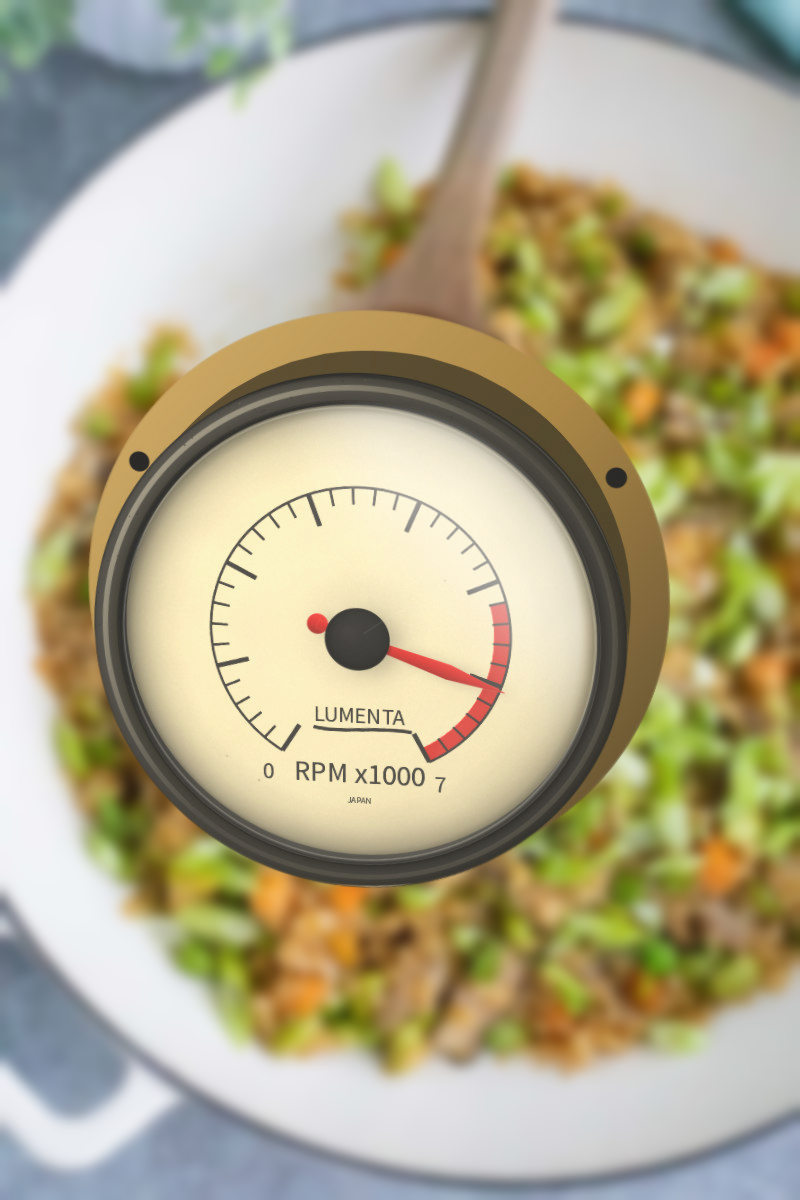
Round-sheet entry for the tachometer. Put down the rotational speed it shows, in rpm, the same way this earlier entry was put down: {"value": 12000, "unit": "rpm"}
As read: {"value": 6000, "unit": "rpm"}
